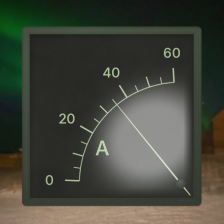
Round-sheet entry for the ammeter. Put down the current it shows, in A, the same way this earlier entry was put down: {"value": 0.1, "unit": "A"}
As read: {"value": 35, "unit": "A"}
